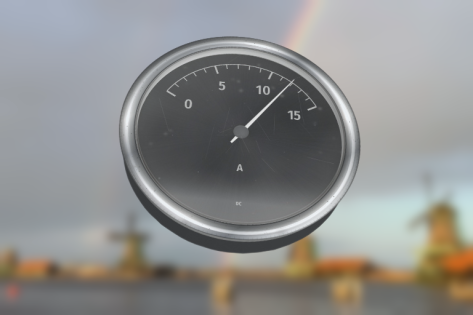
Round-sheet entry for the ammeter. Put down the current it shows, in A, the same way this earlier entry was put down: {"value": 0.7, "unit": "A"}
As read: {"value": 12, "unit": "A"}
